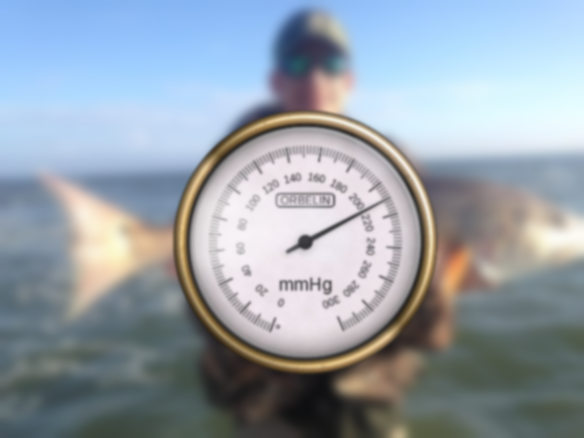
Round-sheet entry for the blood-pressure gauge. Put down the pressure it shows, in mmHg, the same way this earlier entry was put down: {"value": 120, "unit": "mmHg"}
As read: {"value": 210, "unit": "mmHg"}
